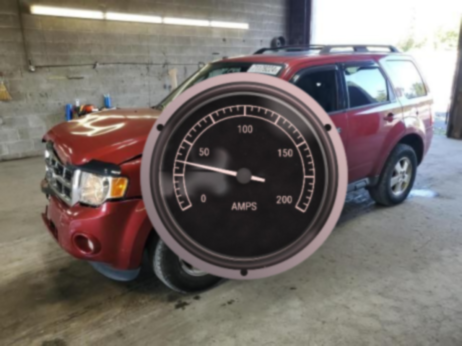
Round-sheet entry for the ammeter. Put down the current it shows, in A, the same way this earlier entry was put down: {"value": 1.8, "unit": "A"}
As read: {"value": 35, "unit": "A"}
